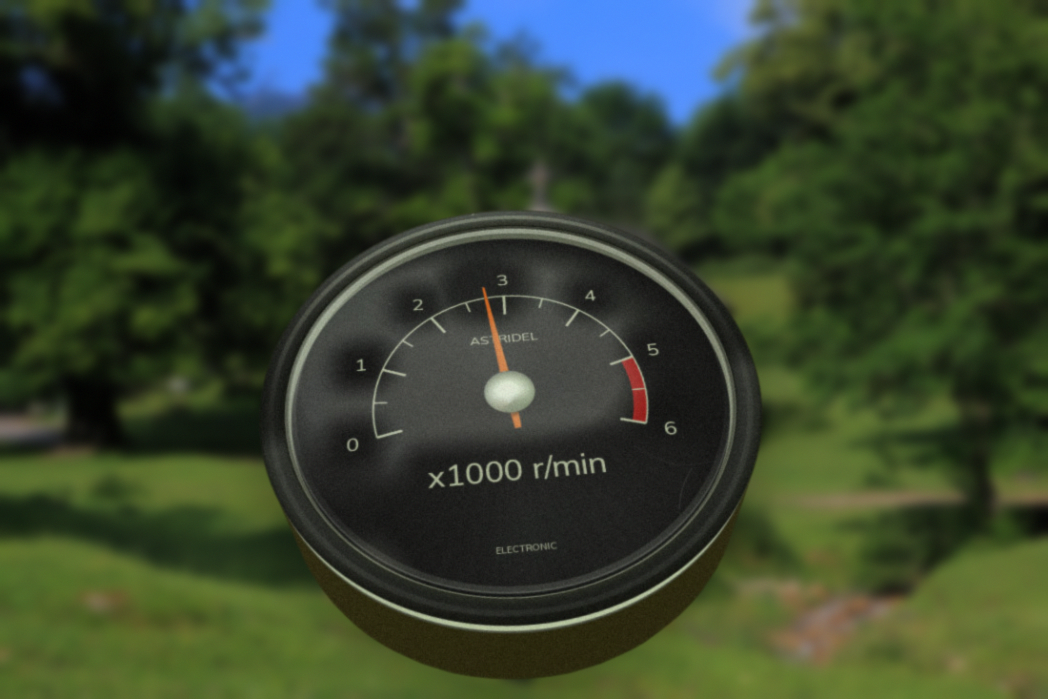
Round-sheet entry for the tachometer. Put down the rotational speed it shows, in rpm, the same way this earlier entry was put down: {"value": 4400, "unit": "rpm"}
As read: {"value": 2750, "unit": "rpm"}
